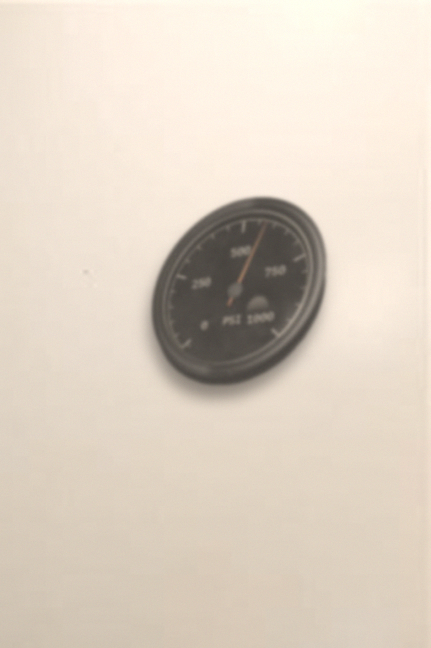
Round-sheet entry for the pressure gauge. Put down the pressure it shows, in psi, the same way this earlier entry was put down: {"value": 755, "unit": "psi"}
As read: {"value": 575, "unit": "psi"}
